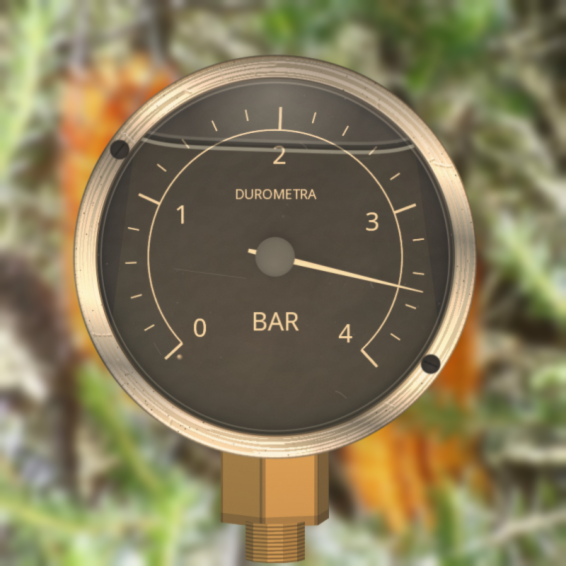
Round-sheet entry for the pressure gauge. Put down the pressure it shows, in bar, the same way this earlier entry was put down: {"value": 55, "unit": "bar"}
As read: {"value": 3.5, "unit": "bar"}
